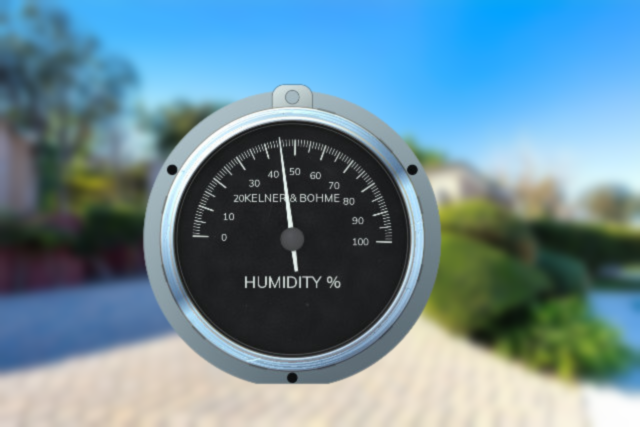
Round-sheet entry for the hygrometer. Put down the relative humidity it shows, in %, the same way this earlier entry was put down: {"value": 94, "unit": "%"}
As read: {"value": 45, "unit": "%"}
